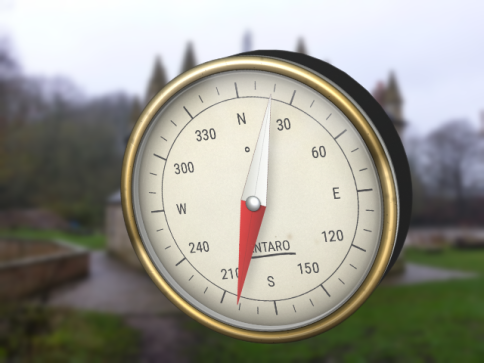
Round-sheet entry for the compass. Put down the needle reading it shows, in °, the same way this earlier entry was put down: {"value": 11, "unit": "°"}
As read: {"value": 200, "unit": "°"}
